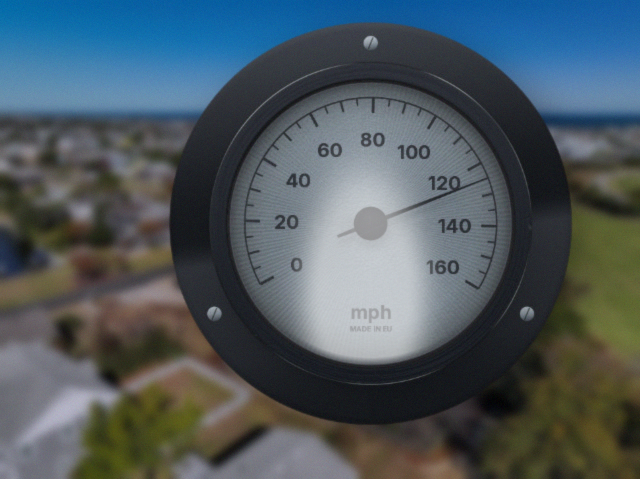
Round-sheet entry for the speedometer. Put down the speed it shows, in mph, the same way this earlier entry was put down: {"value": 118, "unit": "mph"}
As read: {"value": 125, "unit": "mph"}
